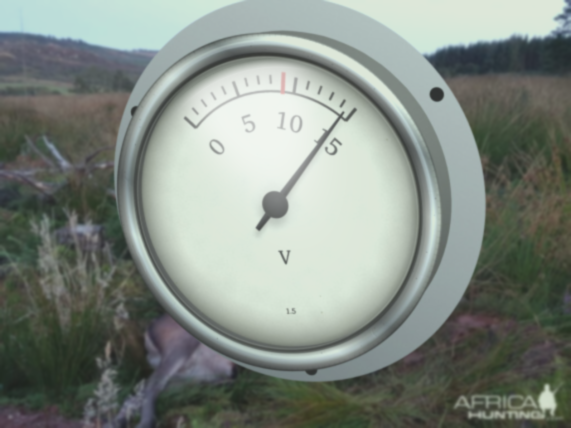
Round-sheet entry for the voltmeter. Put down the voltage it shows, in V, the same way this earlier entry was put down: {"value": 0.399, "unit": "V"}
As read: {"value": 14.5, "unit": "V"}
